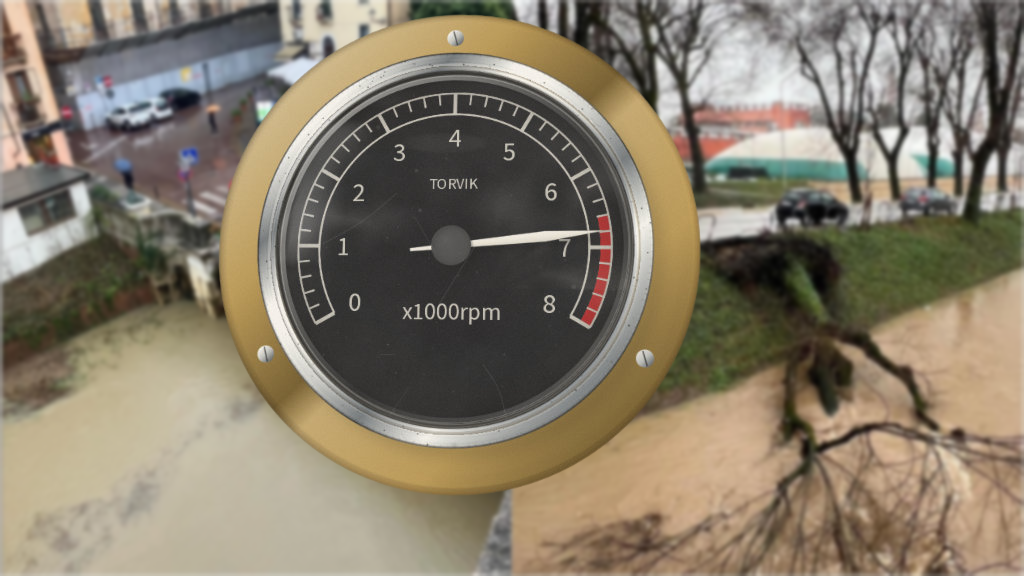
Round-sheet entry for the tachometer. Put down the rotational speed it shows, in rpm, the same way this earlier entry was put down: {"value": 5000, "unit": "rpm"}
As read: {"value": 6800, "unit": "rpm"}
